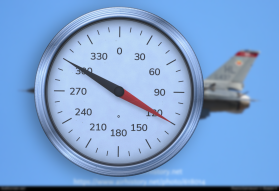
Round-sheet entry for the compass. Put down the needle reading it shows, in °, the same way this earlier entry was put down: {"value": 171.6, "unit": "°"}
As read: {"value": 120, "unit": "°"}
